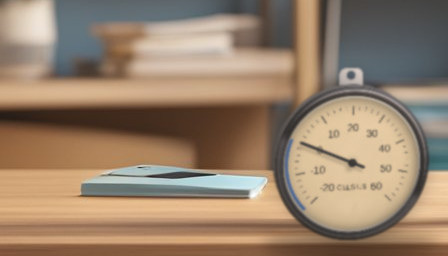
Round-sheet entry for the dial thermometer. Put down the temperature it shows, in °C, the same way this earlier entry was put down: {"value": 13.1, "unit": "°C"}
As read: {"value": 0, "unit": "°C"}
